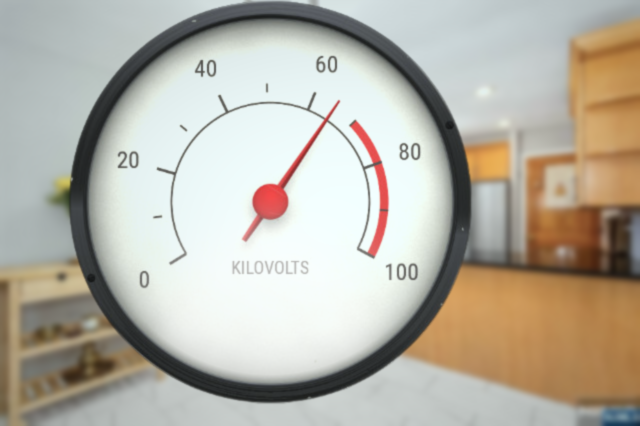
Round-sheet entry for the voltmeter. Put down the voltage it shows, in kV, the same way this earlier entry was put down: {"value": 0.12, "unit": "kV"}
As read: {"value": 65, "unit": "kV"}
